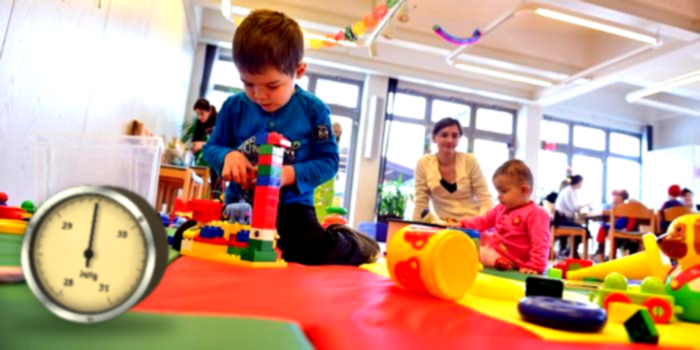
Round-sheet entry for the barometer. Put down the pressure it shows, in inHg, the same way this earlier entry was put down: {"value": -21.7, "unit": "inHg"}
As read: {"value": 29.5, "unit": "inHg"}
